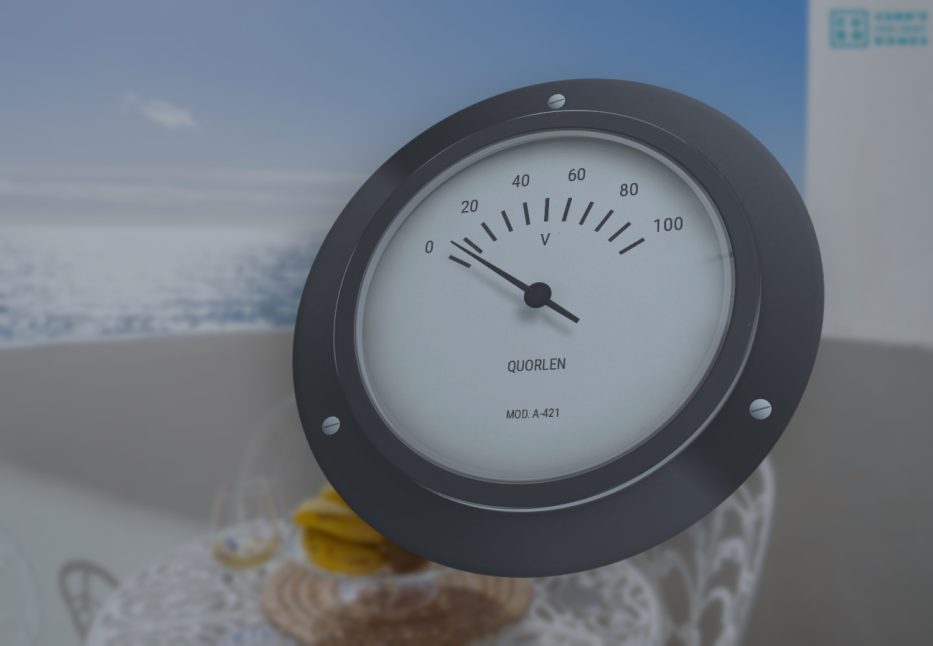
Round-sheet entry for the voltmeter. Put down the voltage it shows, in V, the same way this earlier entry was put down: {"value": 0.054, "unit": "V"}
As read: {"value": 5, "unit": "V"}
